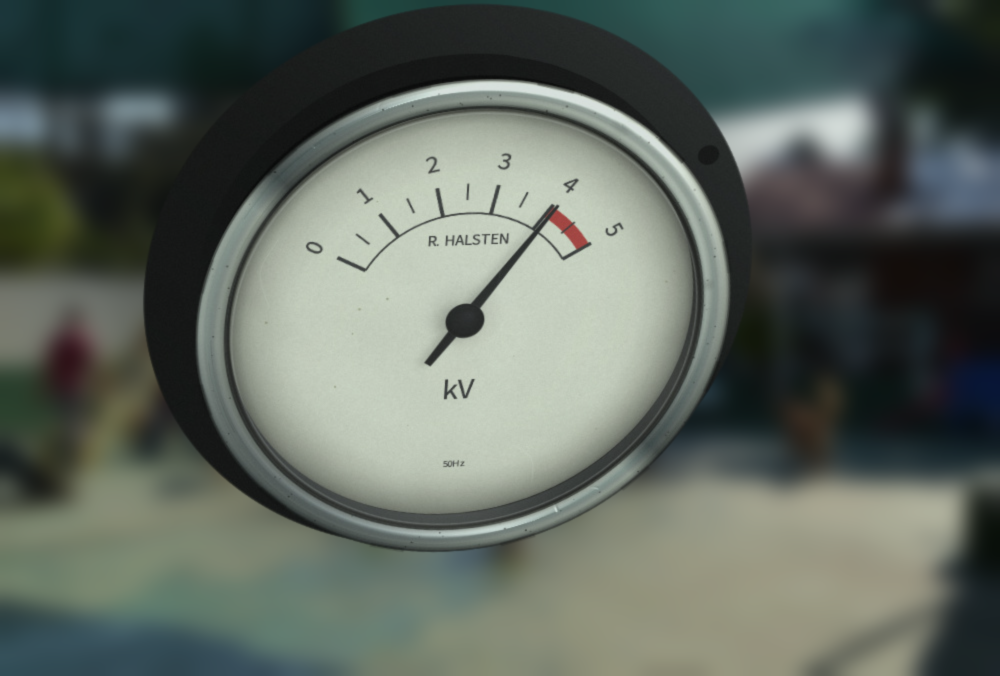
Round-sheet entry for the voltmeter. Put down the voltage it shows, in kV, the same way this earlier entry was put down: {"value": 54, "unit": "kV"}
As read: {"value": 4, "unit": "kV"}
